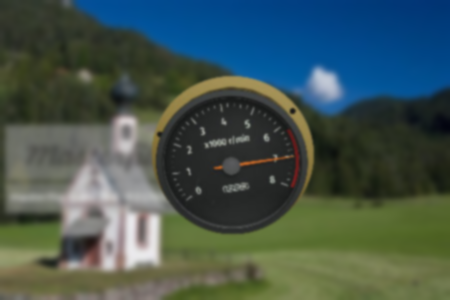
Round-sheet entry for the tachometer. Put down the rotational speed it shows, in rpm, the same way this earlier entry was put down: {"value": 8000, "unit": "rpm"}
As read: {"value": 7000, "unit": "rpm"}
